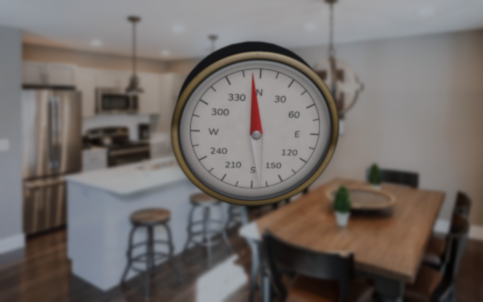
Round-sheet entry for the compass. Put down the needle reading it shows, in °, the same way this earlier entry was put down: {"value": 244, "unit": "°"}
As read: {"value": 352.5, "unit": "°"}
